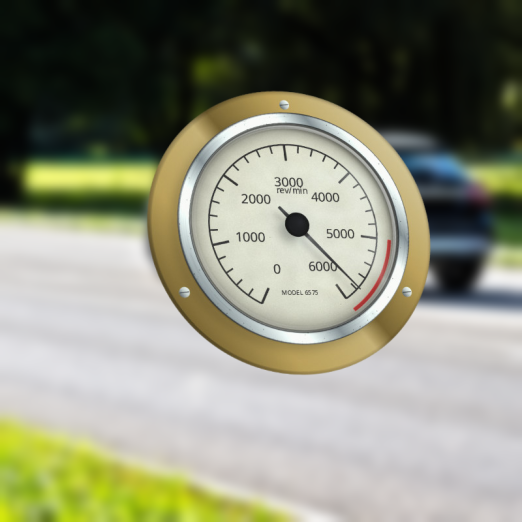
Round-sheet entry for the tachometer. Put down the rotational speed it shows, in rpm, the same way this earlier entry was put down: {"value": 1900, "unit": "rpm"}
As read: {"value": 5800, "unit": "rpm"}
